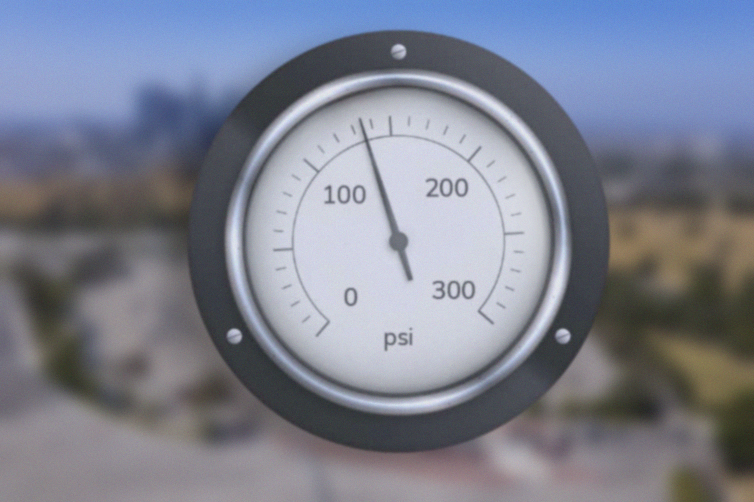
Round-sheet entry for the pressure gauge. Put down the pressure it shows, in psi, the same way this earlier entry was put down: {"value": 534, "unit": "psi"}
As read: {"value": 135, "unit": "psi"}
